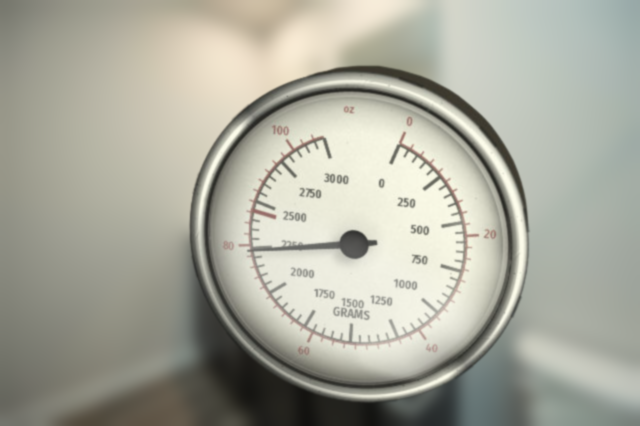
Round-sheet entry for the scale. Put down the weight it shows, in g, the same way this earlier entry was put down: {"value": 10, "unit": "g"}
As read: {"value": 2250, "unit": "g"}
